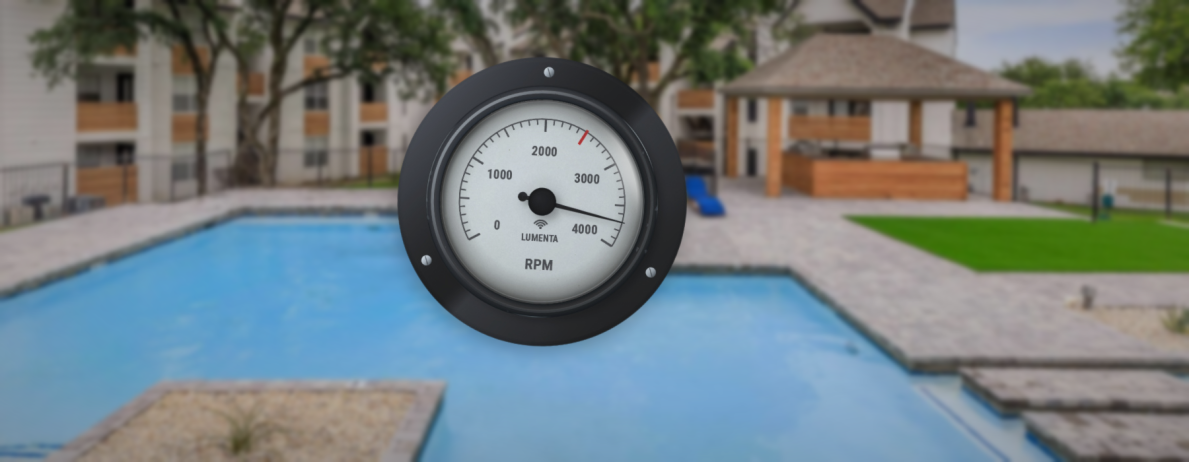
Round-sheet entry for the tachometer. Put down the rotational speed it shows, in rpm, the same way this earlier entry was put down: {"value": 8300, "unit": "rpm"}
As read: {"value": 3700, "unit": "rpm"}
